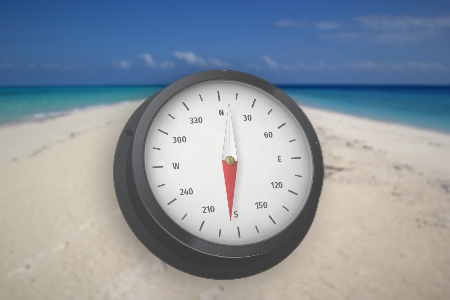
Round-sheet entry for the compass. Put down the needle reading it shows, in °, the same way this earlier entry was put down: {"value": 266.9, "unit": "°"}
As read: {"value": 187.5, "unit": "°"}
